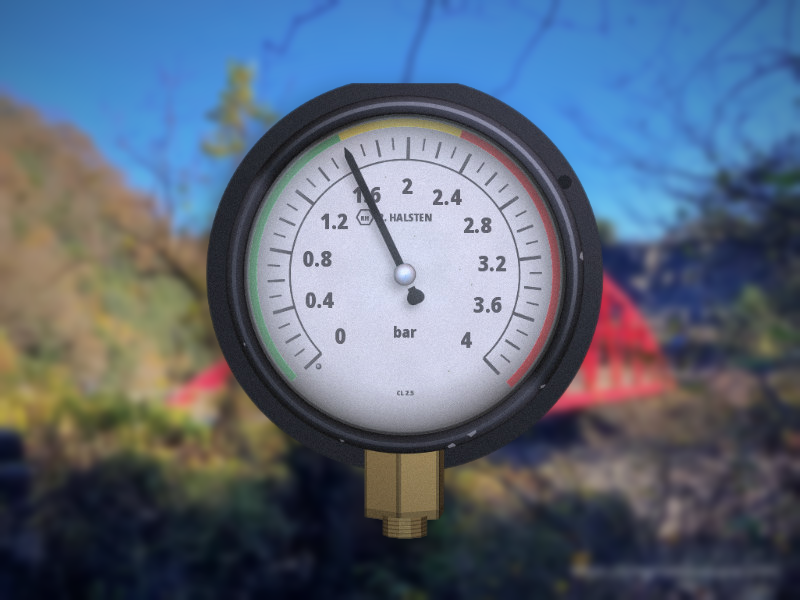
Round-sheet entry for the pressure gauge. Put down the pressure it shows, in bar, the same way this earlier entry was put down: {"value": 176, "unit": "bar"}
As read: {"value": 1.6, "unit": "bar"}
